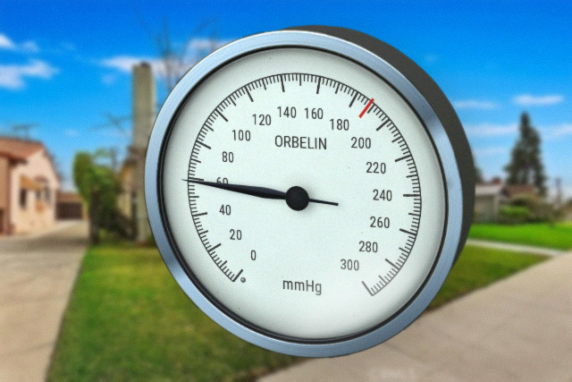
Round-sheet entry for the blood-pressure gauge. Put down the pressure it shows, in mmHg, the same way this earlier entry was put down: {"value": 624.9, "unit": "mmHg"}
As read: {"value": 60, "unit": "mmHg"}
